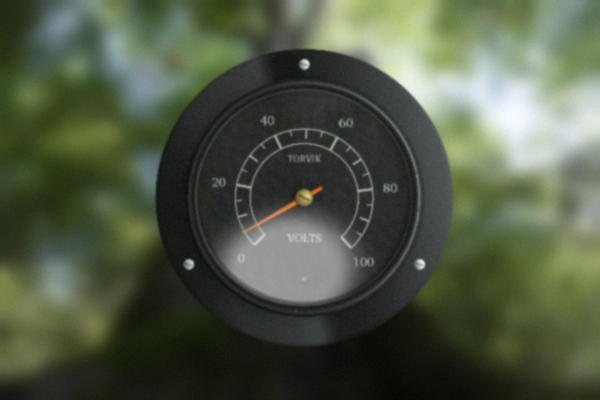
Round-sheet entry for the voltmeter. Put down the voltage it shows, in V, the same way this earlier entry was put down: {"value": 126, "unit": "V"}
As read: {"value": 5, "unit": "V"}
